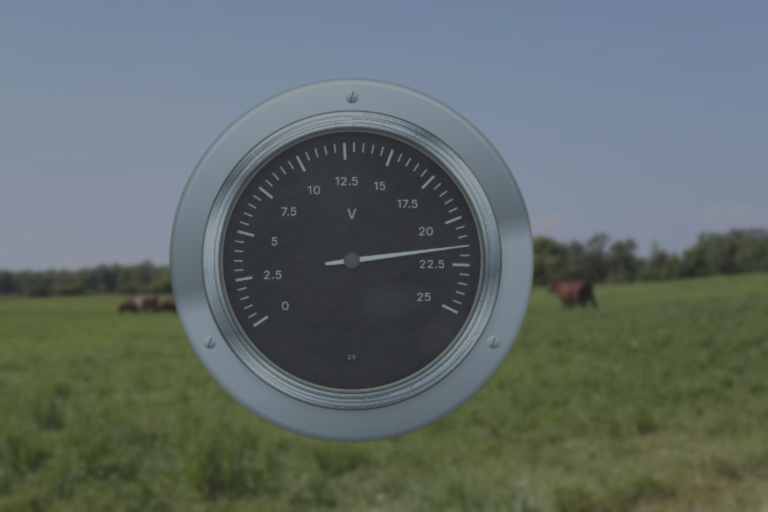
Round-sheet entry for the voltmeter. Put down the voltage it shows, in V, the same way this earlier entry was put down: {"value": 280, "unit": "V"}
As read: {"value": 21.5, "unit": "V"}
